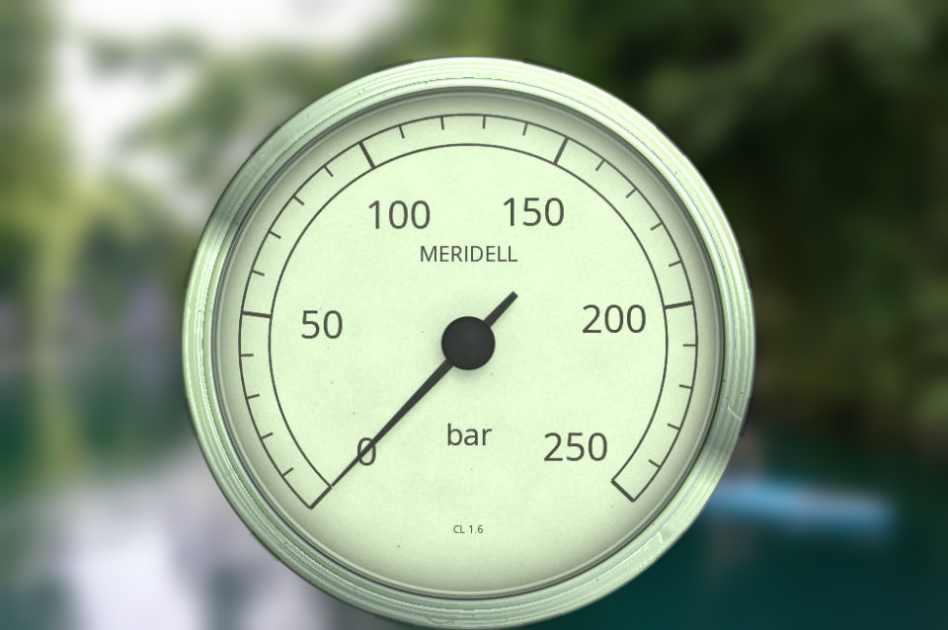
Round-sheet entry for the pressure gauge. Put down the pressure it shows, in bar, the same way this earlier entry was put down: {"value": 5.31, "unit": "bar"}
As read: {"value": 0, "unit": "bar"}
